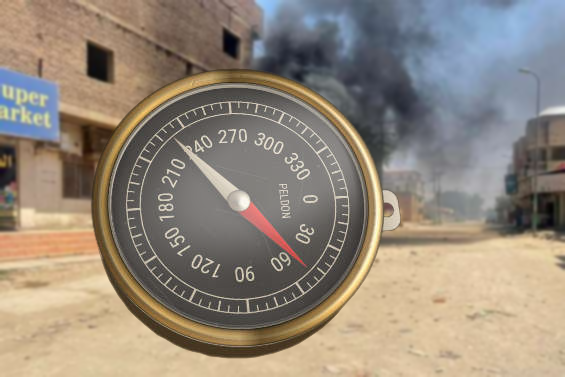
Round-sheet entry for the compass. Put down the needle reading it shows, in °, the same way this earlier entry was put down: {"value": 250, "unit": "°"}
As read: {"value": 50, "unit": "°"}
